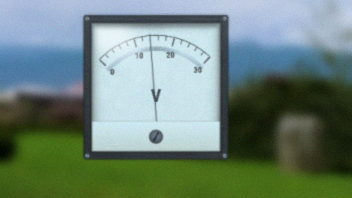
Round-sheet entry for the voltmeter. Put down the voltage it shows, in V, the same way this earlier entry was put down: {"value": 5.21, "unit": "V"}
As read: {"value": 14, "unit": "V"}
